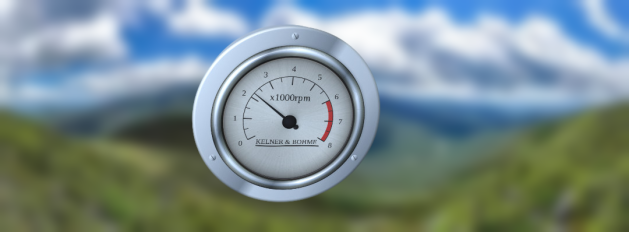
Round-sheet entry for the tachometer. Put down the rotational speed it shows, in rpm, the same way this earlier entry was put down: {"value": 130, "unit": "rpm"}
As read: {"value": 2250, "unit": "rpm"}
